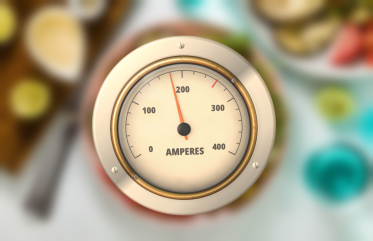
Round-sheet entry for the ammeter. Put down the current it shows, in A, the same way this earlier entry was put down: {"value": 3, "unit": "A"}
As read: {"value": 180, "unit": "A"}
